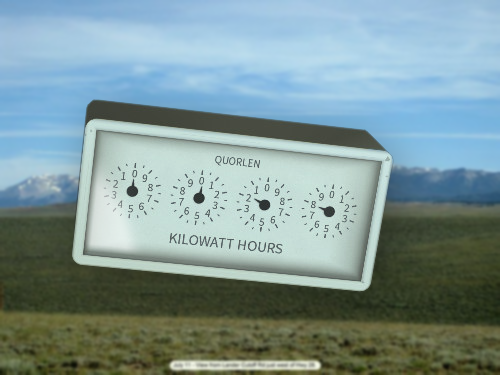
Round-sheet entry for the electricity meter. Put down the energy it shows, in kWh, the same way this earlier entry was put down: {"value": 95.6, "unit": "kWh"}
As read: {"value": 18, "unit": "kWh"}
